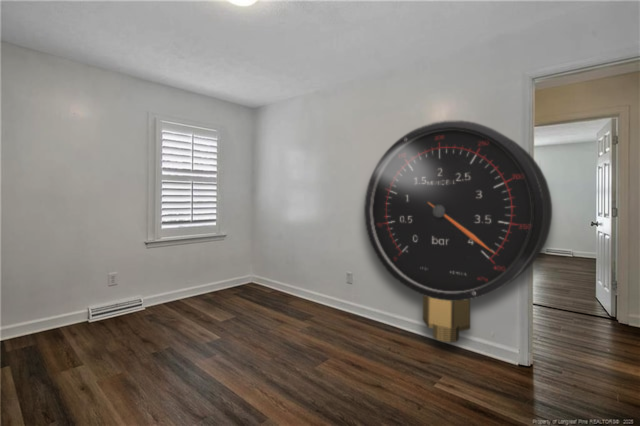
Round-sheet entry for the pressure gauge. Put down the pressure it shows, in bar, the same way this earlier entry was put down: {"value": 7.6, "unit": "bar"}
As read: {"value": 3.9, "unit": "bar"}
